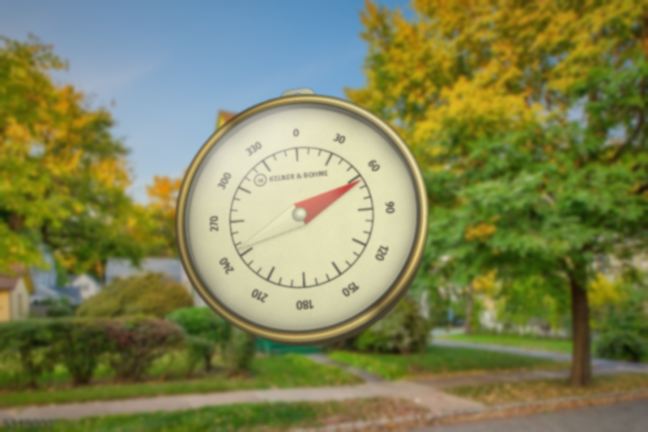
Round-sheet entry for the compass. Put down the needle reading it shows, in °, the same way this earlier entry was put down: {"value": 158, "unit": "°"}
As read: {"value": 65, "unit": "°"}
